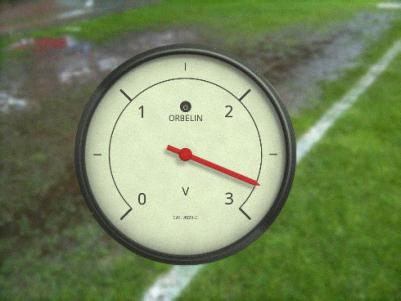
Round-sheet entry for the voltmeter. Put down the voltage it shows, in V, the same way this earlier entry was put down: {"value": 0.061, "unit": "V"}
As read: {"value": 2.75, "unit": "V"}
